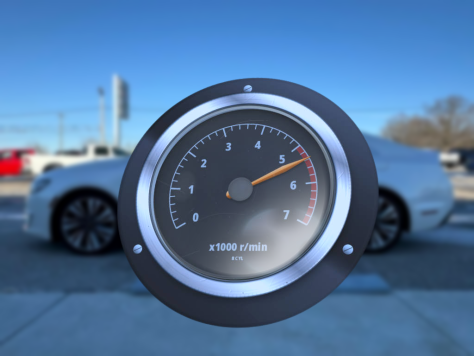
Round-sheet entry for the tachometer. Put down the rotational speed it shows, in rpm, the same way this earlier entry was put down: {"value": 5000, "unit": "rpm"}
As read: {"value": 5400, "unit": "rpm"}
